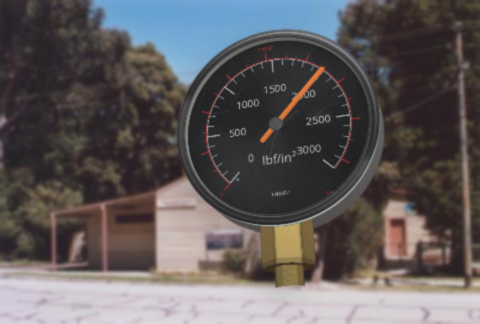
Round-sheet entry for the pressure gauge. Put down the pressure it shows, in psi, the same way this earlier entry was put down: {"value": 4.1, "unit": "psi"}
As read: {"value": 2000, "unit": "psi"}
